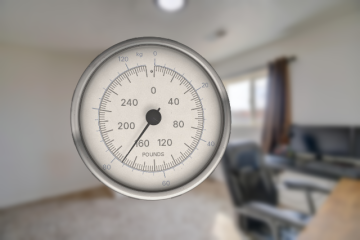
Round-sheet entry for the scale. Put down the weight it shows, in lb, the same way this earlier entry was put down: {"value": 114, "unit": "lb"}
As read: {"value": 170, "unit": "lb"}
